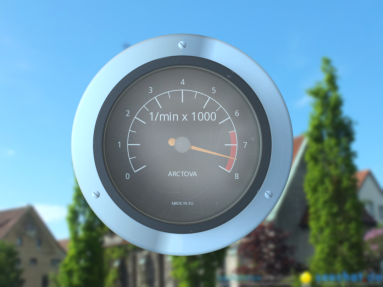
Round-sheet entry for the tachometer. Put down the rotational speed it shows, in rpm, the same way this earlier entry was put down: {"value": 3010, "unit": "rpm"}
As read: {"value": 7500, "unit": "rpm"}
